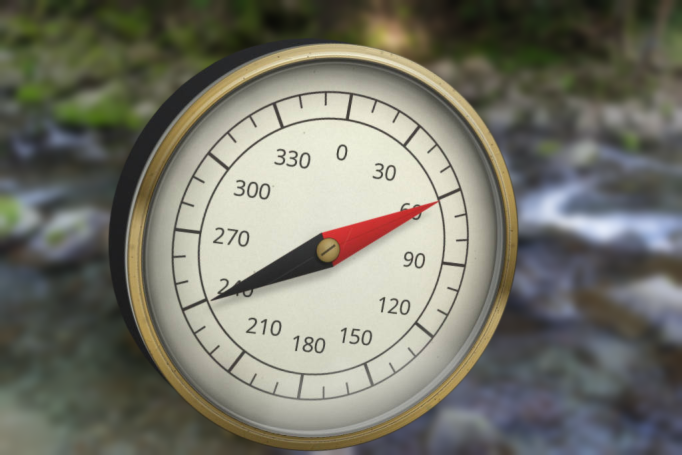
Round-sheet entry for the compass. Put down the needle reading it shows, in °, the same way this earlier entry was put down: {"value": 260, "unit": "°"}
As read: {"value": 60, "unit": "°"}
